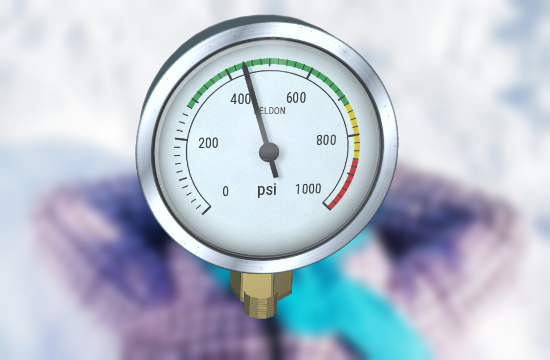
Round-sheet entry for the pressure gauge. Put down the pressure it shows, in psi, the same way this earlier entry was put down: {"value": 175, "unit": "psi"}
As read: {"value": 440, "unit": "psi"}
